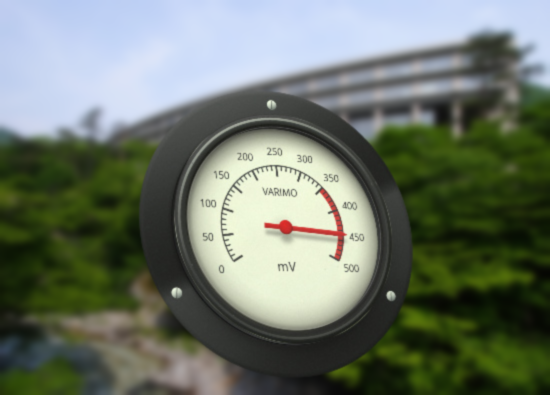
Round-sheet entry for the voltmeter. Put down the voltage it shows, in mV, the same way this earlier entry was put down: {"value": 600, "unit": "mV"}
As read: {"value": 450, "unit": "mV"}
